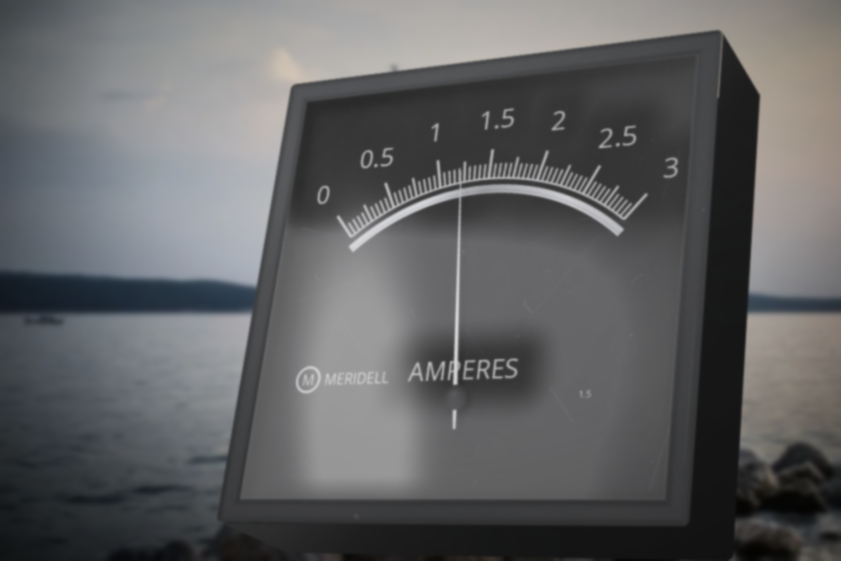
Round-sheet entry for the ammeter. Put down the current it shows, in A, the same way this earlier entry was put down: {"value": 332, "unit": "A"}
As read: {"value": 1.25, "unit": "A"}
